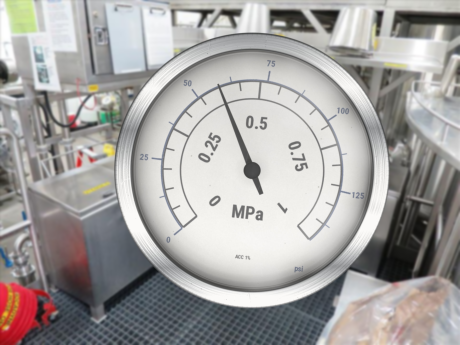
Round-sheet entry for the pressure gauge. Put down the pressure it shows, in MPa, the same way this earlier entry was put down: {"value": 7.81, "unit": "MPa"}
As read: {"value": 0.4, "unit": "MPa"}
